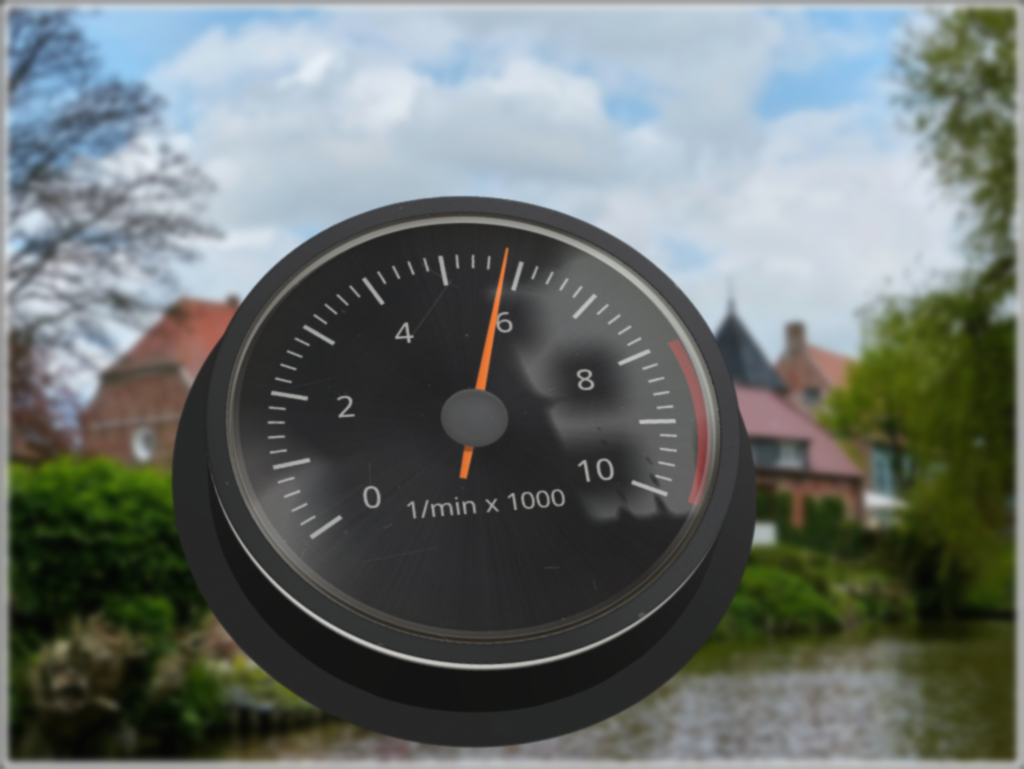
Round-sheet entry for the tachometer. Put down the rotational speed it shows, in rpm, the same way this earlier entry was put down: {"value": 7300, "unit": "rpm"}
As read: {"value": 5800, "unit": "rpm"}
